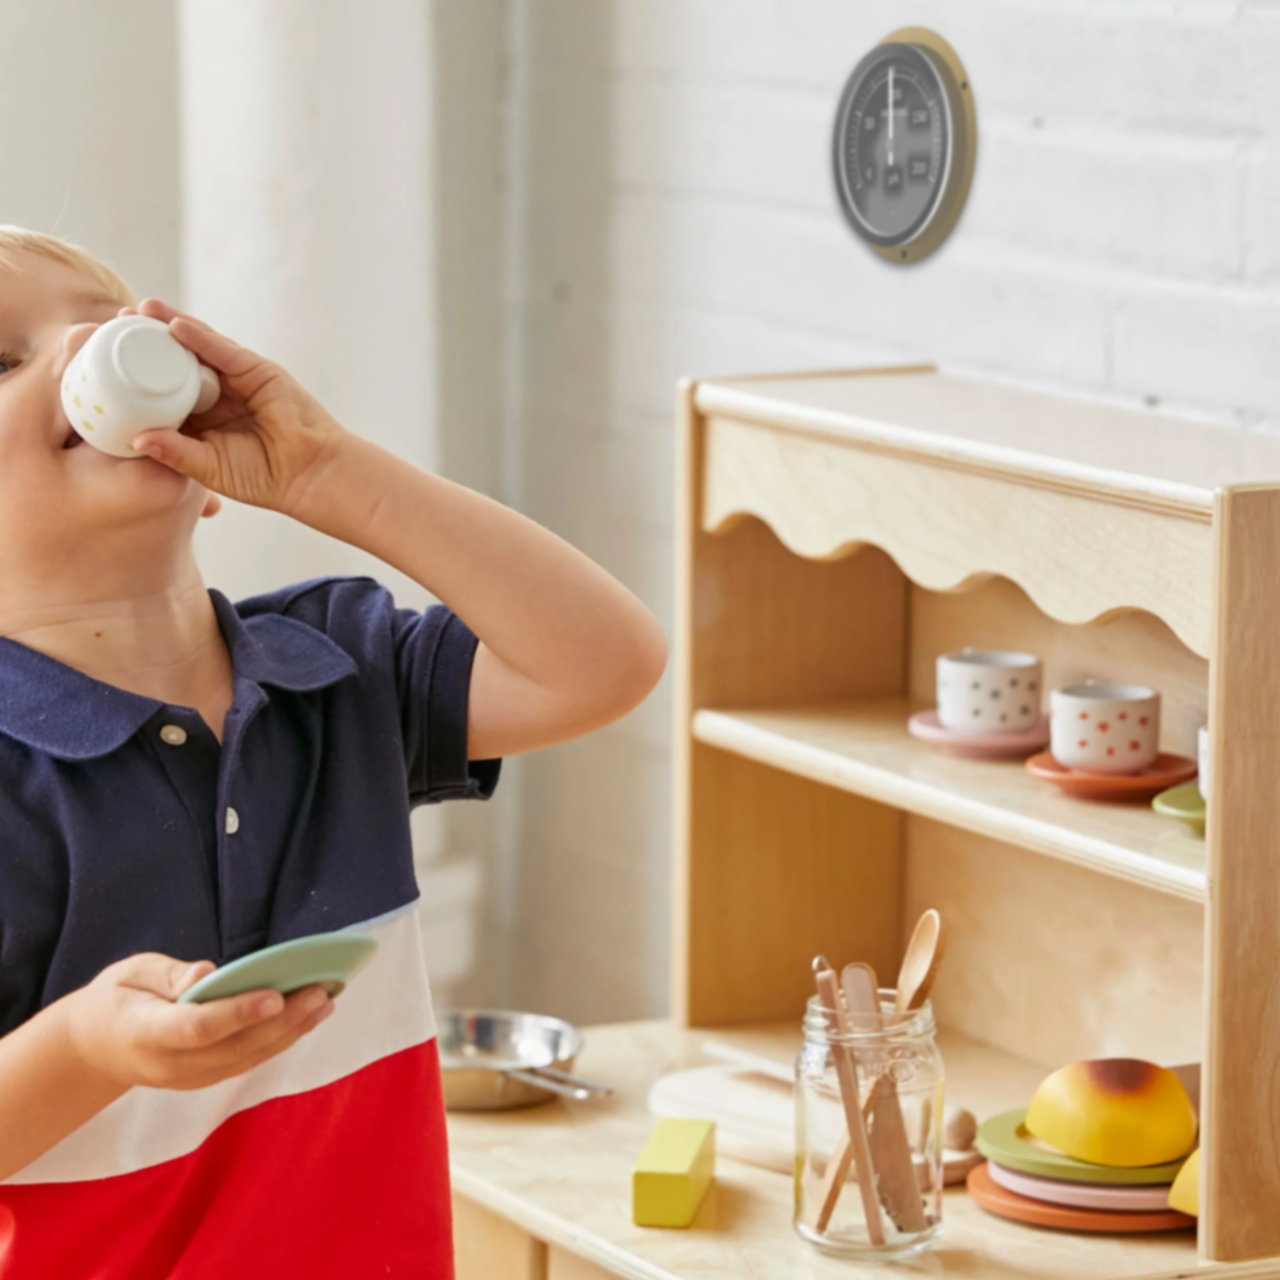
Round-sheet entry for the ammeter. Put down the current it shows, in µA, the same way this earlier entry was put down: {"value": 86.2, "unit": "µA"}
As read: {"value": 100, "unit": "µA"}
